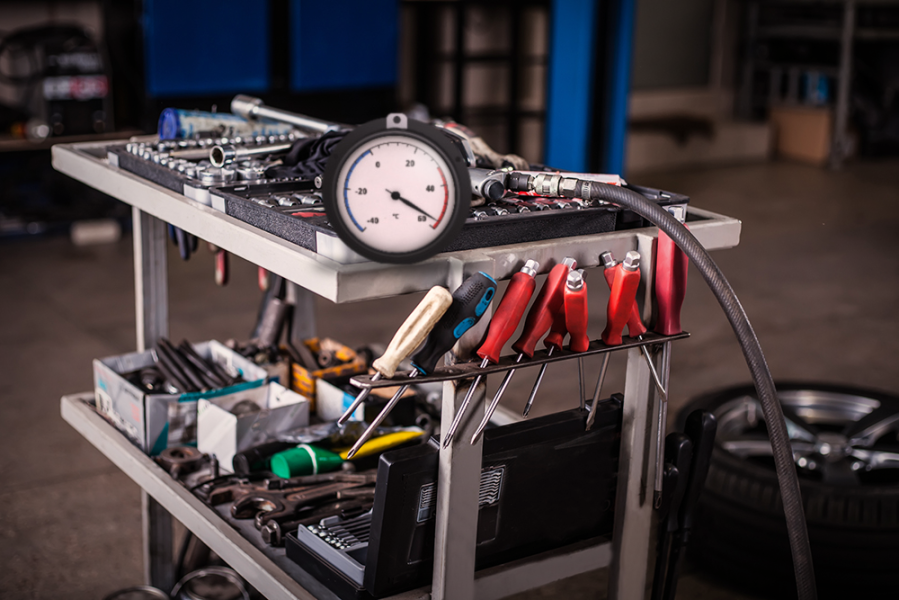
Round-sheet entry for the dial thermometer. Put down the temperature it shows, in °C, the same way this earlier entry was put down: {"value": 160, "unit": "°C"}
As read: {"value": 56, "unit": "°C"}
